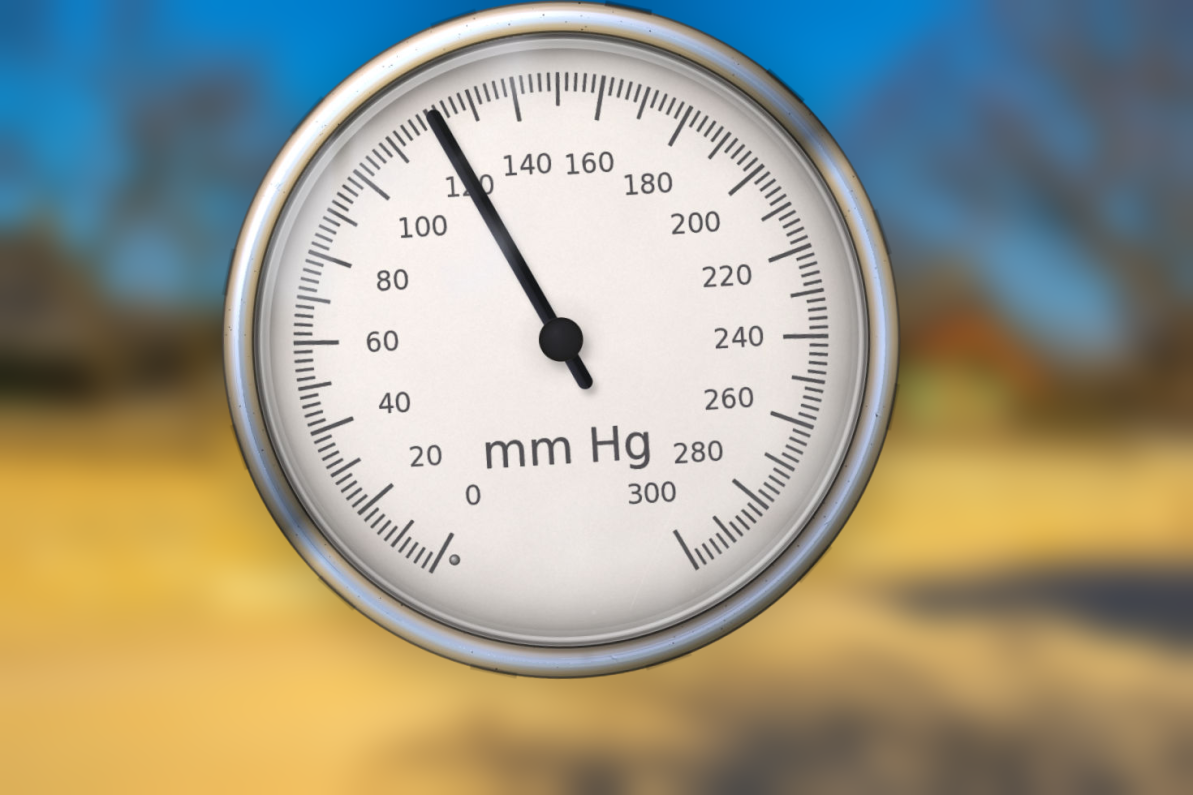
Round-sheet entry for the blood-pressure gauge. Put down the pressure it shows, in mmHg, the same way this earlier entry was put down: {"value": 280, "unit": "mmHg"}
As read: {"value": 121, "unit": "mmHg"}
